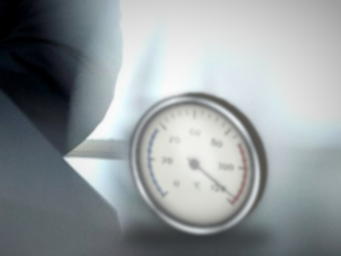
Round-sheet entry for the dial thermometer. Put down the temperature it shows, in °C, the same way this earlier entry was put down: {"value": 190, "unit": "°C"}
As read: {"value": 116, "unit": "°C"}
